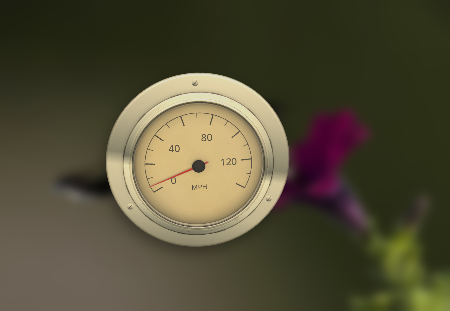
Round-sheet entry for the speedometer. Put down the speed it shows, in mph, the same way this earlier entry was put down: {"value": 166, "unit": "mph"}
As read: {"value": 5, "unit": "mph"}
